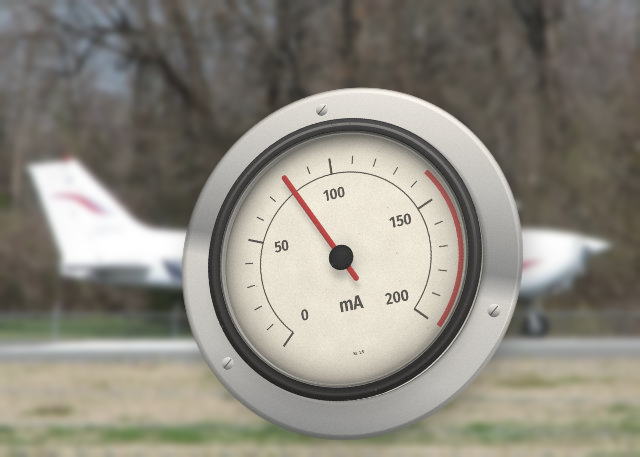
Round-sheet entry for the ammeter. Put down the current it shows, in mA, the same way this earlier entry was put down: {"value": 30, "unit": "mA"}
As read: {"value": 80, "unit": "mA"}
